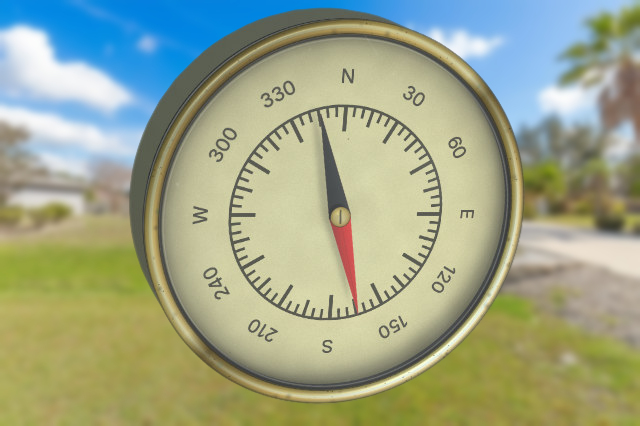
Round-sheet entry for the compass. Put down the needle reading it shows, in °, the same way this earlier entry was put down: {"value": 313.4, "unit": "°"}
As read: {"value": 165, "unit": "°"}
